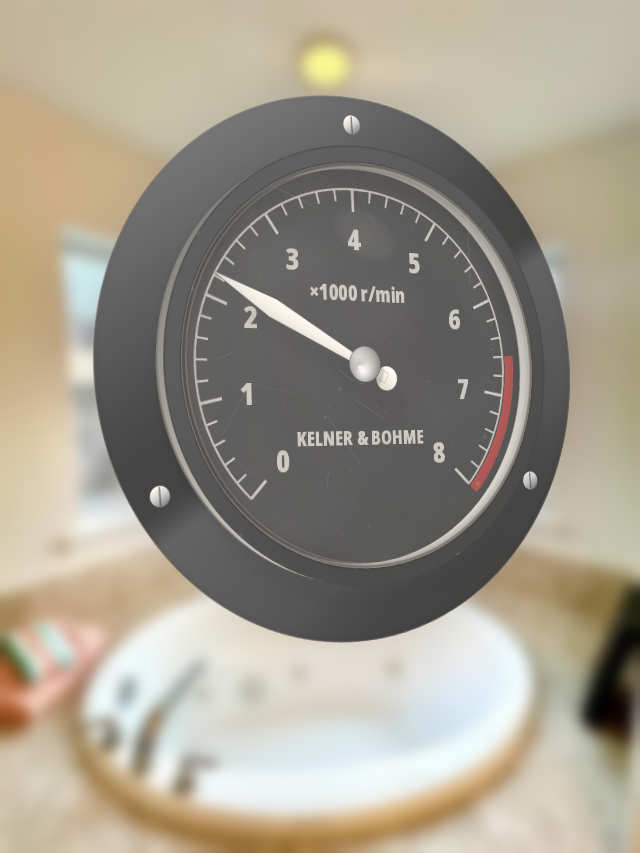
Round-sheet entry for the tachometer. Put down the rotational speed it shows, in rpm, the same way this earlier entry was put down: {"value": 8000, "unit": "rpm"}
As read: {"value": 2200, "unit": "rpm"}
